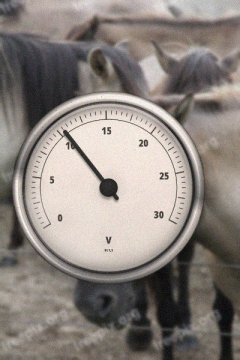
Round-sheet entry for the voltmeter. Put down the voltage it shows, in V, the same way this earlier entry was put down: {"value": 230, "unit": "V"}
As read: {"value": 10.5, "unit": "V"}
